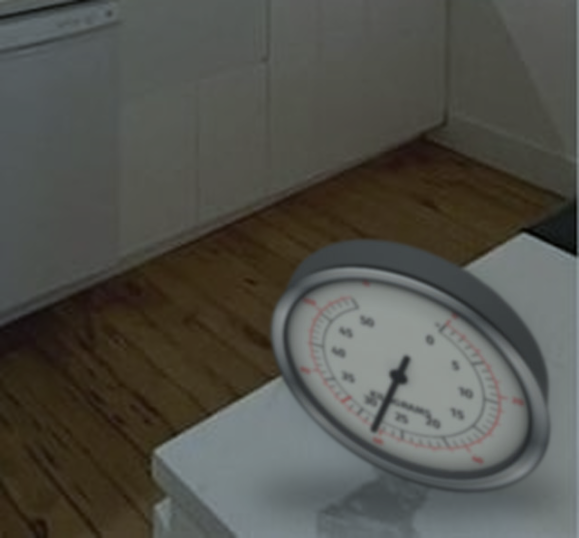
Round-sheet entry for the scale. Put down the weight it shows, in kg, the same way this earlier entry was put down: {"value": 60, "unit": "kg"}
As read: {"value": 28, "unit": "kg"}
